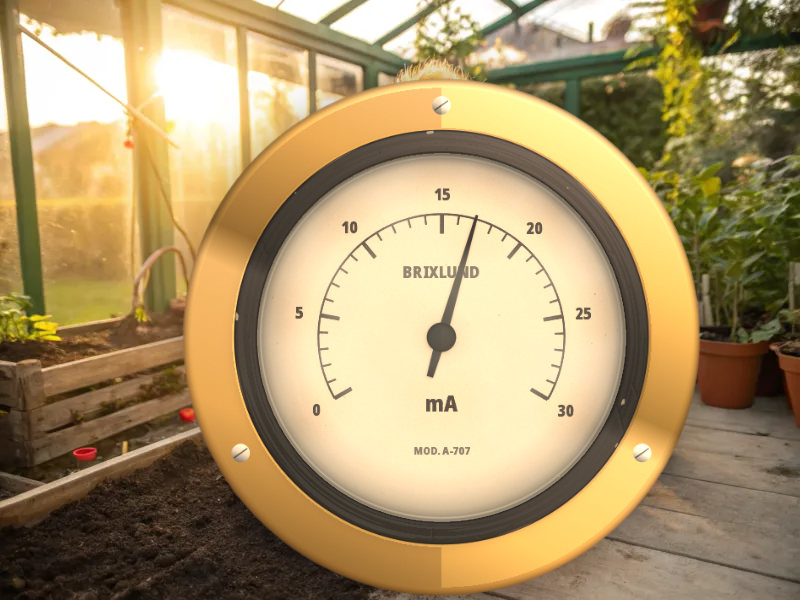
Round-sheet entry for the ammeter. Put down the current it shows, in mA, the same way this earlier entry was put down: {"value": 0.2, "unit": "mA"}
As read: {"value": 17, "unit": "mA"}
